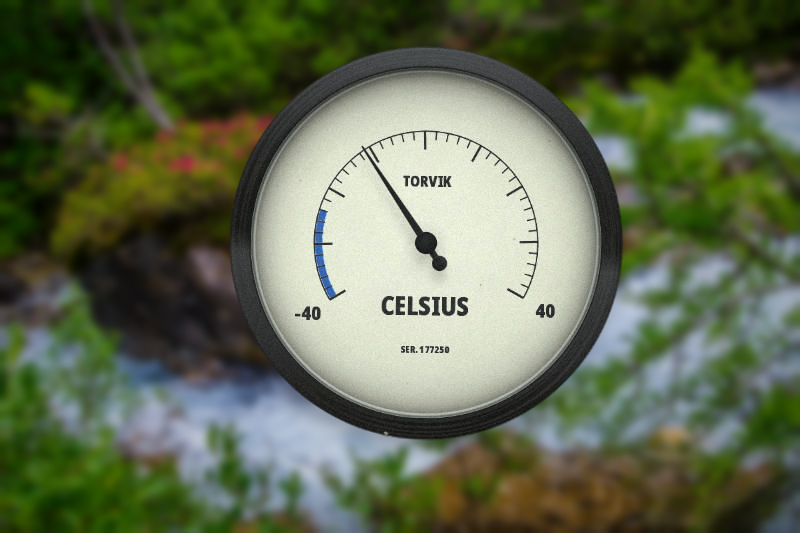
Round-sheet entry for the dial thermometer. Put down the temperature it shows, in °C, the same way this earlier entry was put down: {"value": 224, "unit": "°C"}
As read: {"value": -11, "unit": "°C"}
